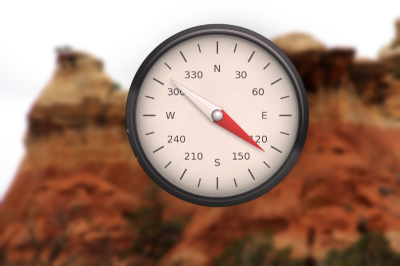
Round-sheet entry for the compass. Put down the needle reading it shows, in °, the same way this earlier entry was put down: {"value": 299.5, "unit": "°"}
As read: {"value": 127.5, "unit": "°"}
